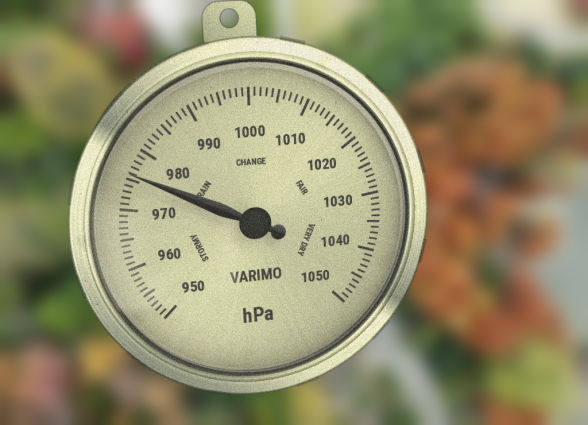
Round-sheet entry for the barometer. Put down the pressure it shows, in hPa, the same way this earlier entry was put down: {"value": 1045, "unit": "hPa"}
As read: {"value": 976, "unit": "hPa"}
